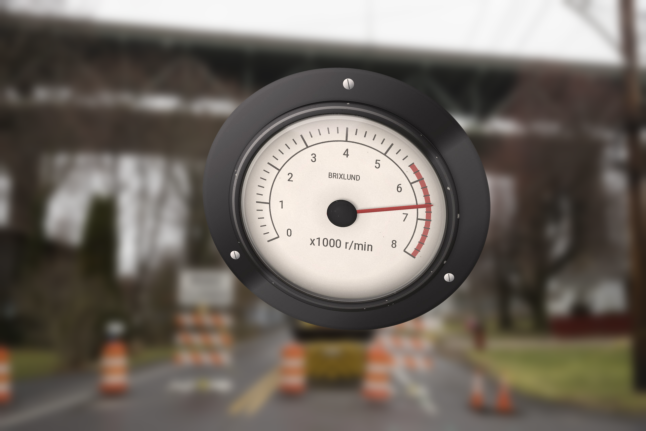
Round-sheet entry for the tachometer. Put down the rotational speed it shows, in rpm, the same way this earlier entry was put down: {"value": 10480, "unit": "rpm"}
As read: {"value": 6600, "unit": "rpm"}
